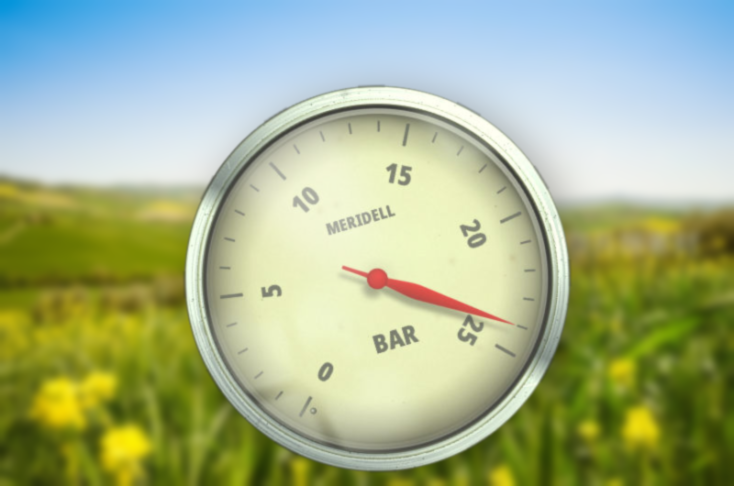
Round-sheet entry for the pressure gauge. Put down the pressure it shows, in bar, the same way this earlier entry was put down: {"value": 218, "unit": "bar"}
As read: {"value": 24, "unit": "bar"}
